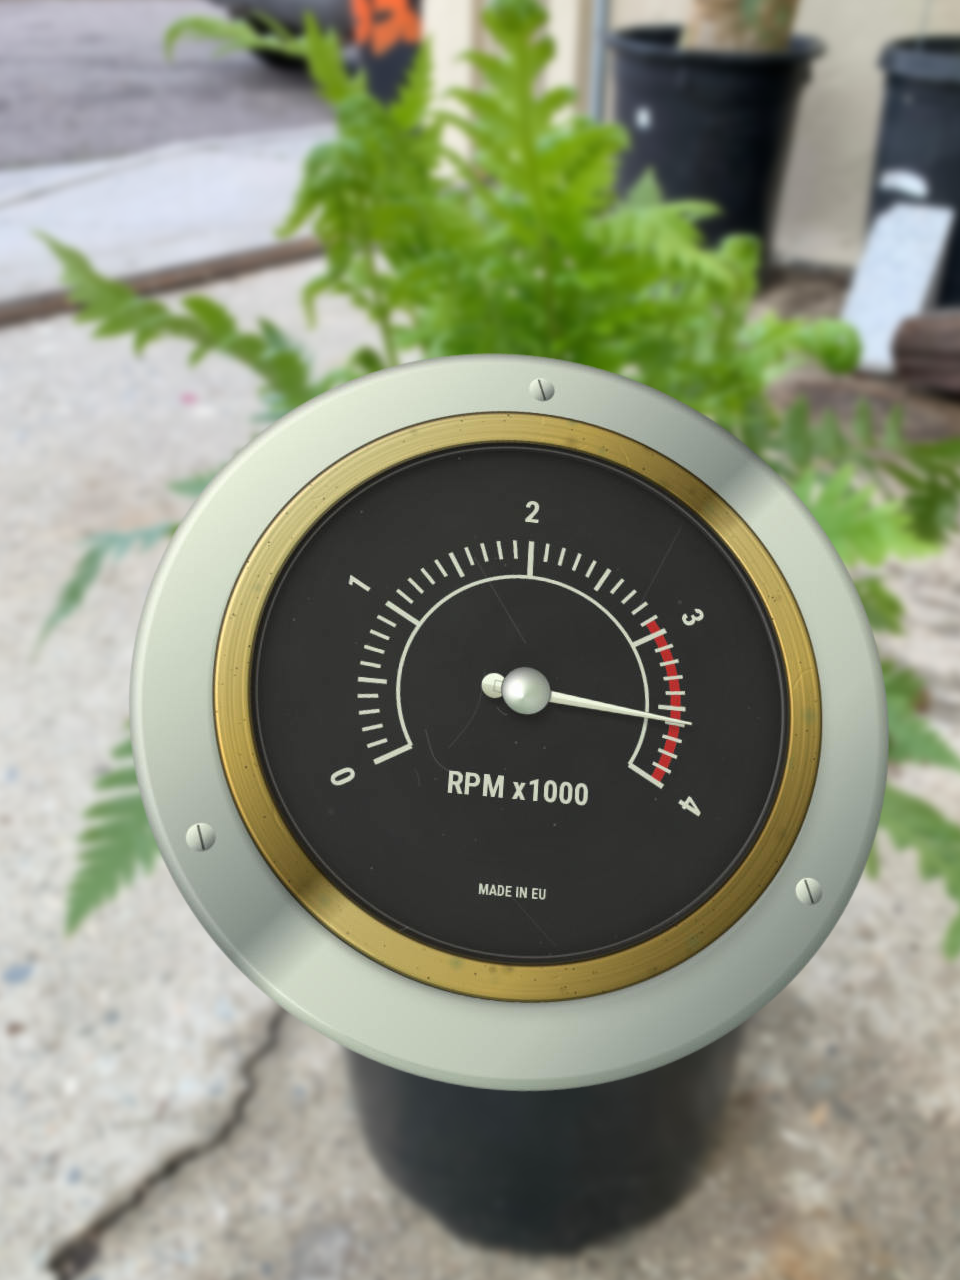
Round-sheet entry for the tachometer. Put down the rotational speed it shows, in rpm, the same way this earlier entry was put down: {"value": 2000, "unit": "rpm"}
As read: {"value": 3600, "unit": "rpm"}
